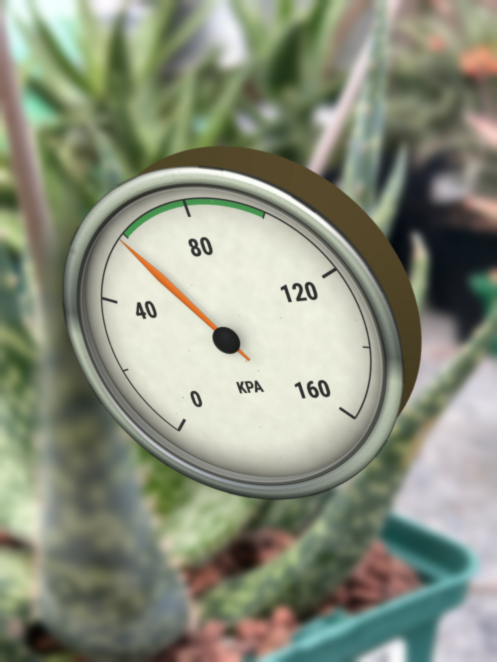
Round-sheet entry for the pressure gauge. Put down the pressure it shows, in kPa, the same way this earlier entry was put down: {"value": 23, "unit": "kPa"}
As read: {"value": 60, "unit": "kPa"}
